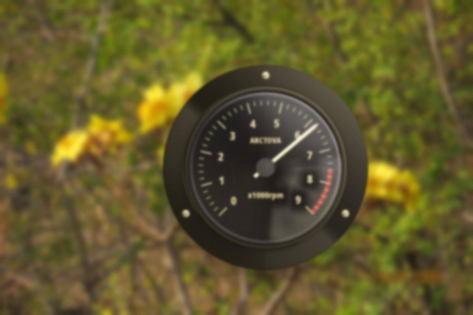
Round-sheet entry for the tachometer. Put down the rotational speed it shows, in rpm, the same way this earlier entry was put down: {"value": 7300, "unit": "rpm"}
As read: {"value": 6200, "unit": "rpm"}
